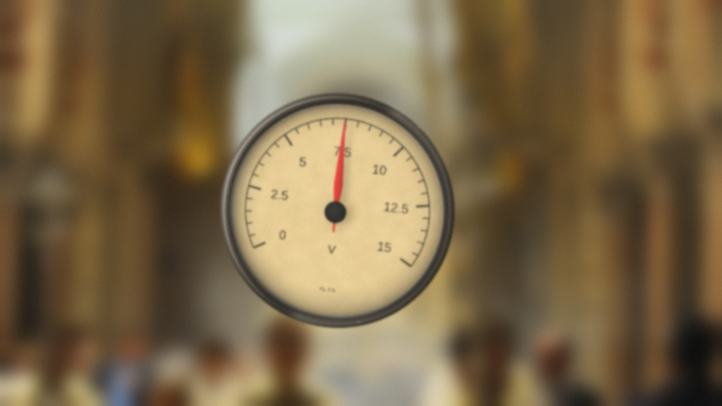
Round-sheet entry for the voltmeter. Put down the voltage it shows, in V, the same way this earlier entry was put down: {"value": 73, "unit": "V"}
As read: {"value": 7.5, "unit": "V"}
